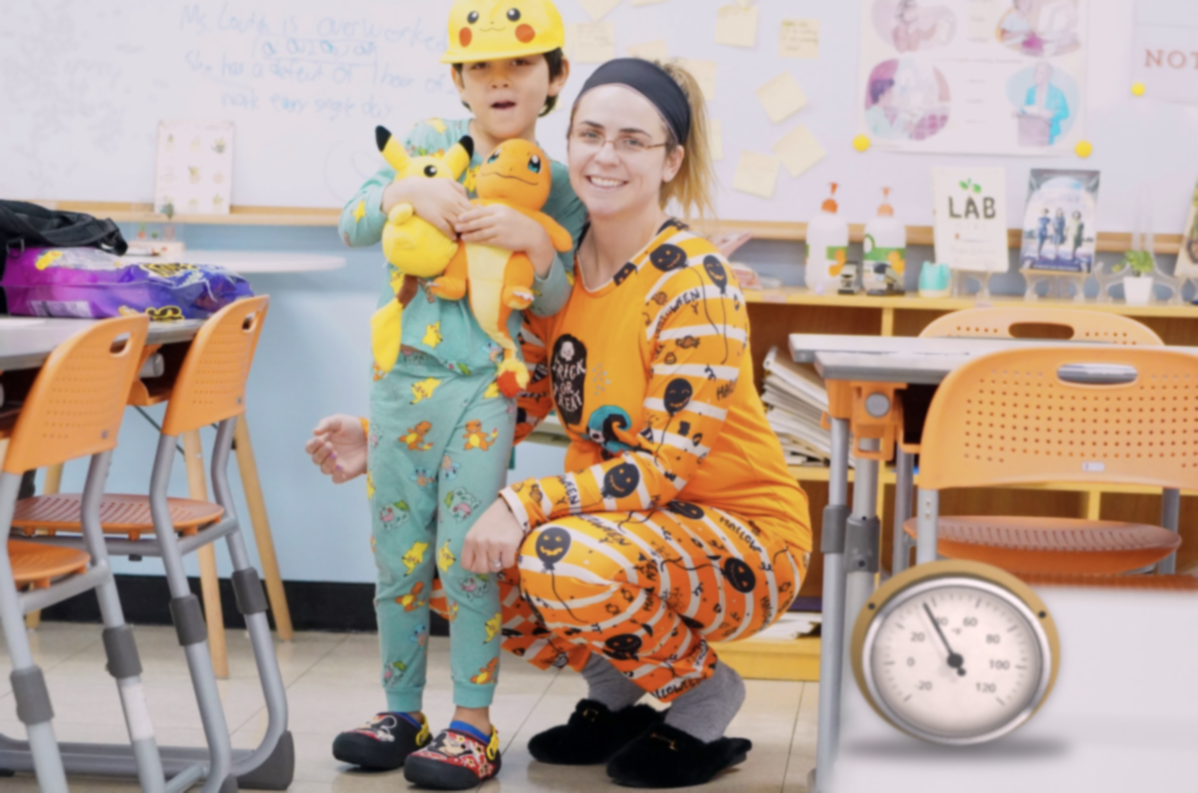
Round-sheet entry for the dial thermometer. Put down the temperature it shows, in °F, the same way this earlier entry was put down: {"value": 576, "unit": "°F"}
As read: {"value": 36, "unit": "°F"}
